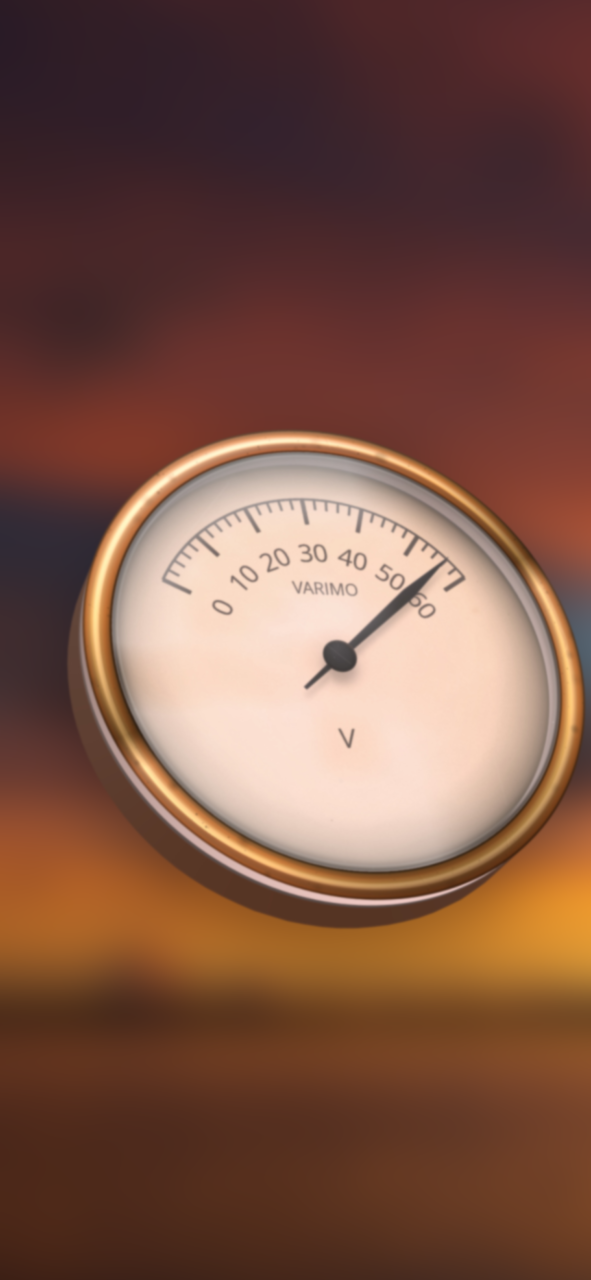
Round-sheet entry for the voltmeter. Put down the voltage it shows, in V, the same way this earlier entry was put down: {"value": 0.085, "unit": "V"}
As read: {"value": 56, "unit": "V"}
